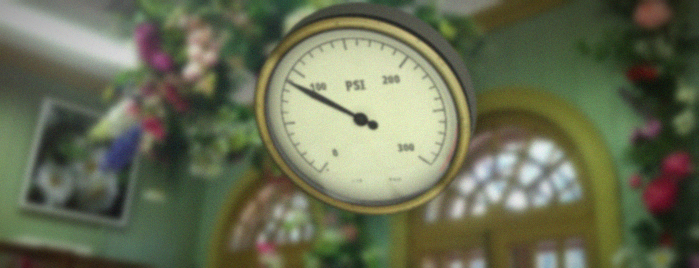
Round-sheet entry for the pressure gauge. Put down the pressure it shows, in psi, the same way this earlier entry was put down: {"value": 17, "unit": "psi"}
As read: {"value": 90, "unit": "psi"}
